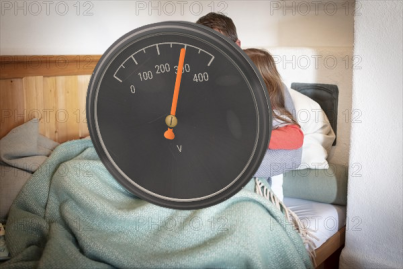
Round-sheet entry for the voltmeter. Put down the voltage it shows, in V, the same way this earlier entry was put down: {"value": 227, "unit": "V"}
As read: {"value": 300, "unit": "V"}
